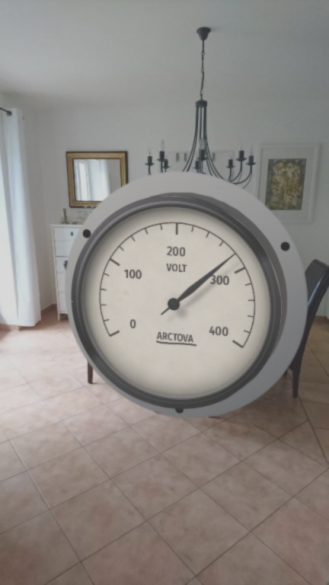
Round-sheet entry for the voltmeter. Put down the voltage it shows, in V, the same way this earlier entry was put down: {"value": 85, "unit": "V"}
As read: {"value": 280, "unit": "V"}
